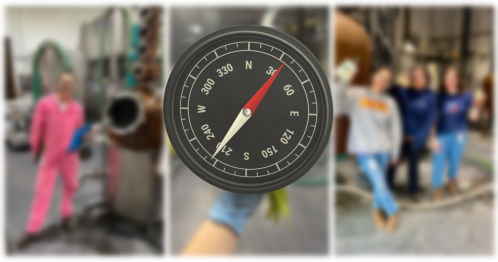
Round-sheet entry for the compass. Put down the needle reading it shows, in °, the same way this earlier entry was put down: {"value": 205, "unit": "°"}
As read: {"value": 35, "unit": "°"}
